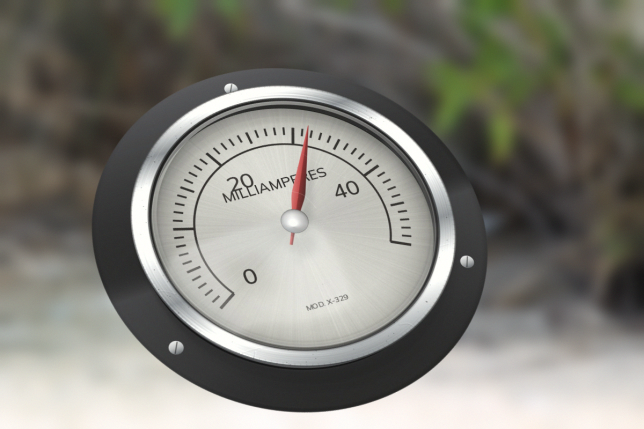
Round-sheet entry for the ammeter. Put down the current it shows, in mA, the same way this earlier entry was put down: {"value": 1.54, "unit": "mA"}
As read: {"value": 31.5, "unit": "mA"}
